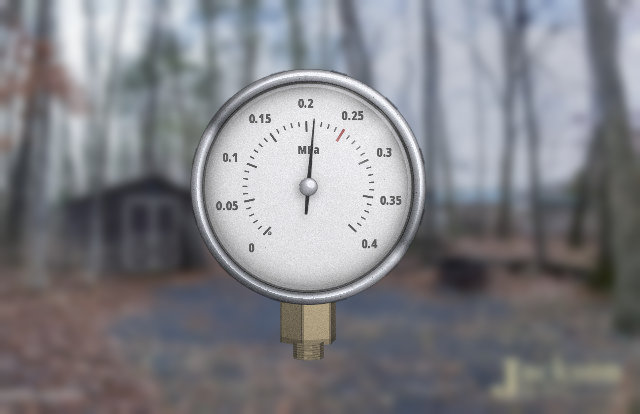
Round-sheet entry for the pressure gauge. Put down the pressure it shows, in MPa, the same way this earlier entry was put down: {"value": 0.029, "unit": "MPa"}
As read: {"value": 0.21, "unit": "MPa"}
